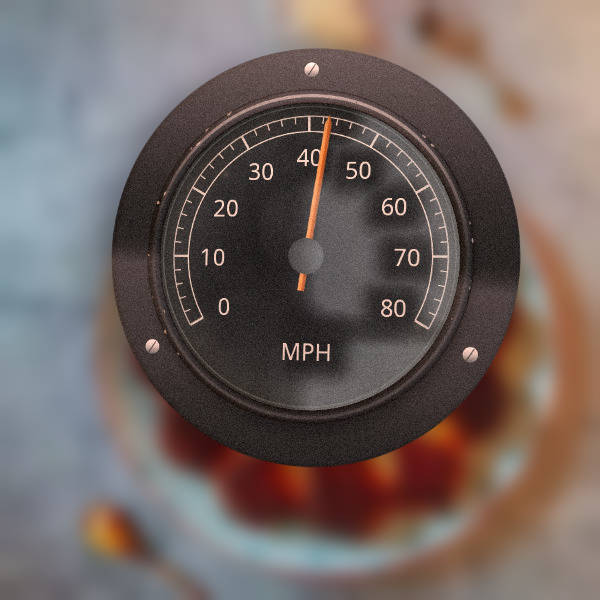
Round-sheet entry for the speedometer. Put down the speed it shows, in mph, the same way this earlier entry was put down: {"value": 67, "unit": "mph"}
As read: {"value": 43, "unit": "mph"}
